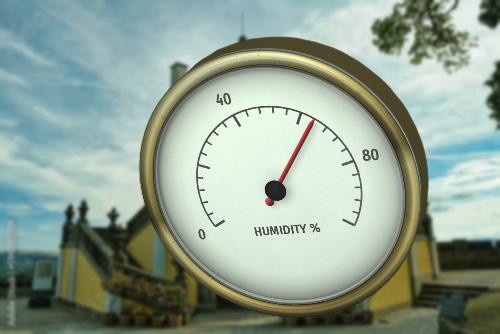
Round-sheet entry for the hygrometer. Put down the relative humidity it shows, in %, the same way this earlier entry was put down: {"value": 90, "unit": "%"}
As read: {"value": 64, "unit": "%"}
